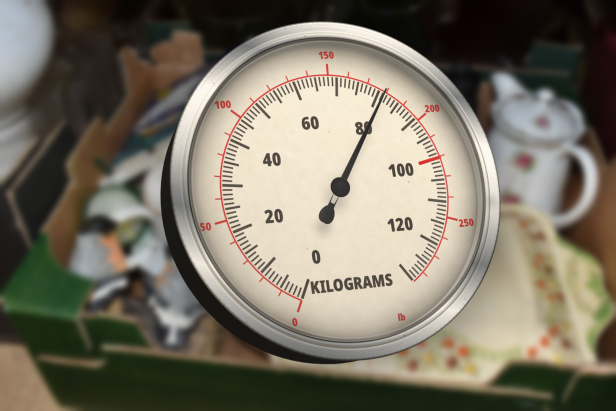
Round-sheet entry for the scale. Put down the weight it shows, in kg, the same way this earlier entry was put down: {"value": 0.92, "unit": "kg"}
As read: {"value": 81, "unit": "kg"}
